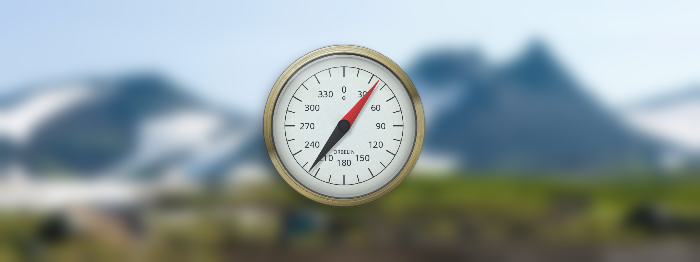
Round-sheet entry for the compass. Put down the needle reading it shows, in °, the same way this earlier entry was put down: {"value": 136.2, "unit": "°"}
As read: {"value": 37.5, "unit": "°"}
